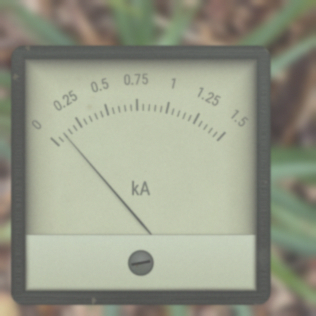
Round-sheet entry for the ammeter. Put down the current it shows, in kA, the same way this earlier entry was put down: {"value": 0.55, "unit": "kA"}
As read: {"value": 0.1, "unit": "kA"}
